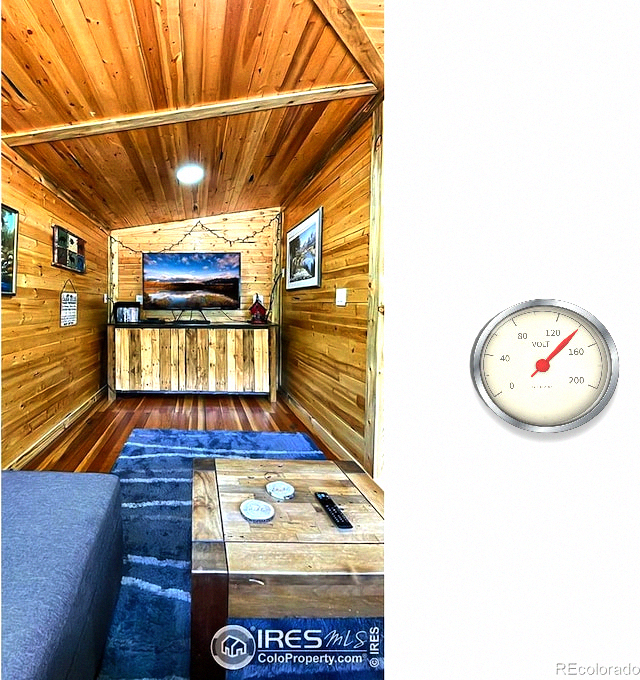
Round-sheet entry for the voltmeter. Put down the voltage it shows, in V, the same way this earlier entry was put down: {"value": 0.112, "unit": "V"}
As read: {"value": 140, "unit": "V"}
